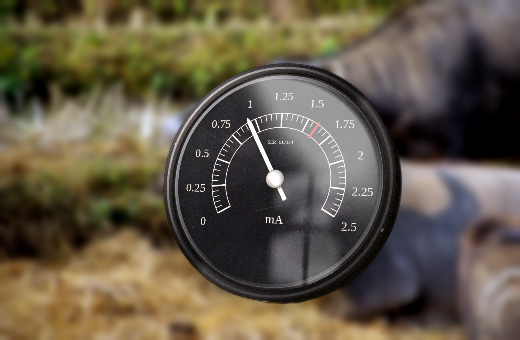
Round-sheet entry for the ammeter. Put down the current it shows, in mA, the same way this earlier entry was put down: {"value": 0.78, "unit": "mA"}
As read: {"value": 0.95, "unit": "mA"}
